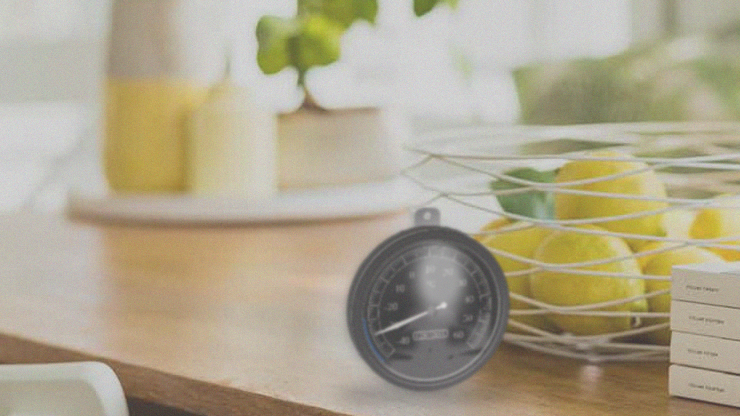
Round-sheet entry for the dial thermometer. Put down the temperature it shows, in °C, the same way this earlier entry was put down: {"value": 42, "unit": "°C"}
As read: {"value": -30, "unit": "°C"}
